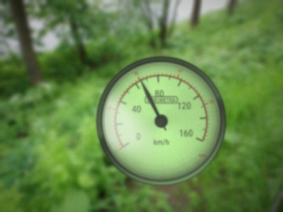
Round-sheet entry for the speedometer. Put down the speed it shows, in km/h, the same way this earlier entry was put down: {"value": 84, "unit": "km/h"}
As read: {"value": 65, "unit": "km/h"}
